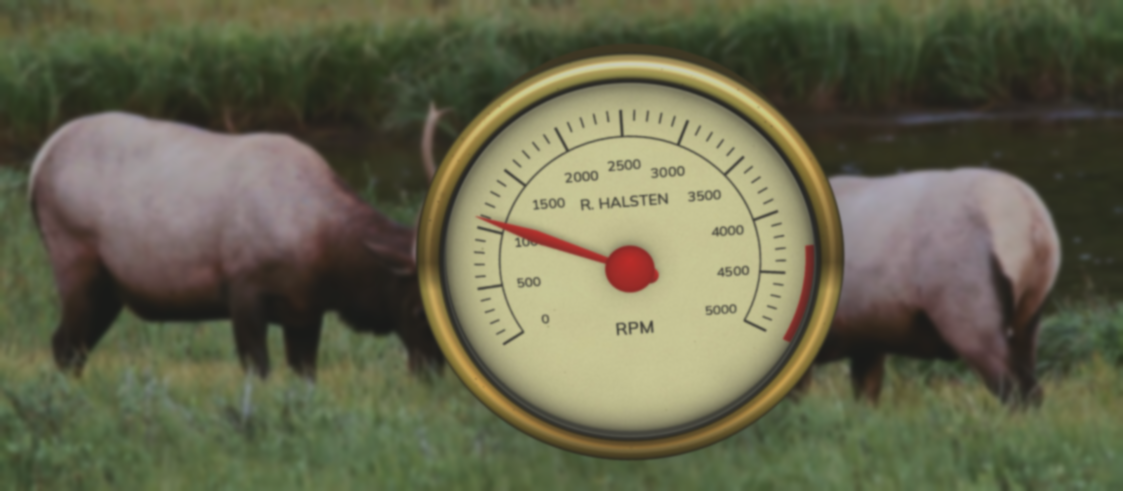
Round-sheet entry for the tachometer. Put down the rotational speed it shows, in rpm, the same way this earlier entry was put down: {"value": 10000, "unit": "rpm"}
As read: {"value": 1100, "unit": "rpm"}
